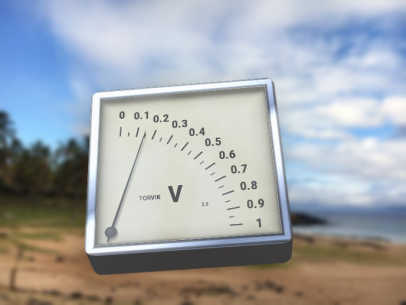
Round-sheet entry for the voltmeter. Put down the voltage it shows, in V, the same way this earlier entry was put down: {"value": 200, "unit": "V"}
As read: {"value": 0.15, "unit": "V"}
